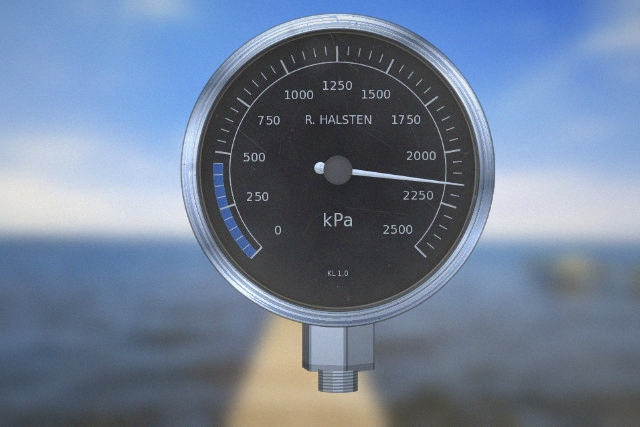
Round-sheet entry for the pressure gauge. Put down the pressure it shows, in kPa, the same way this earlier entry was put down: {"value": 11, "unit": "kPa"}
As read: {"value": 2150, "unit": "kPa"}
